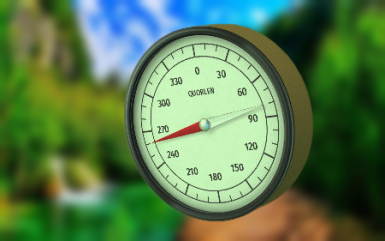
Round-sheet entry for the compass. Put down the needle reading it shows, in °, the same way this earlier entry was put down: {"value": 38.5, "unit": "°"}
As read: {"value": 260, "unit": "°"}
